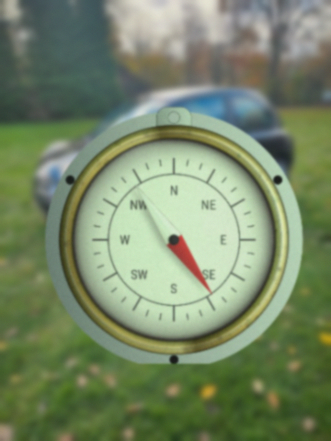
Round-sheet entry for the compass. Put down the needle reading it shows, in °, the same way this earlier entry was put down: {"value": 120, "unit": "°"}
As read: {"value": 145, "unit": "°"}
